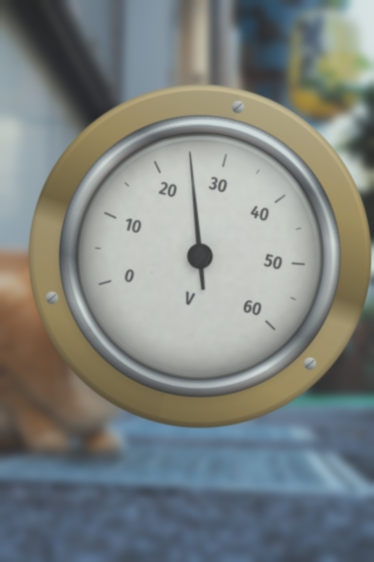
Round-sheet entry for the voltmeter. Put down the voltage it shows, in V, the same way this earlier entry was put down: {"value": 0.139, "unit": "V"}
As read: {"value": 25, "unit": "V"}
